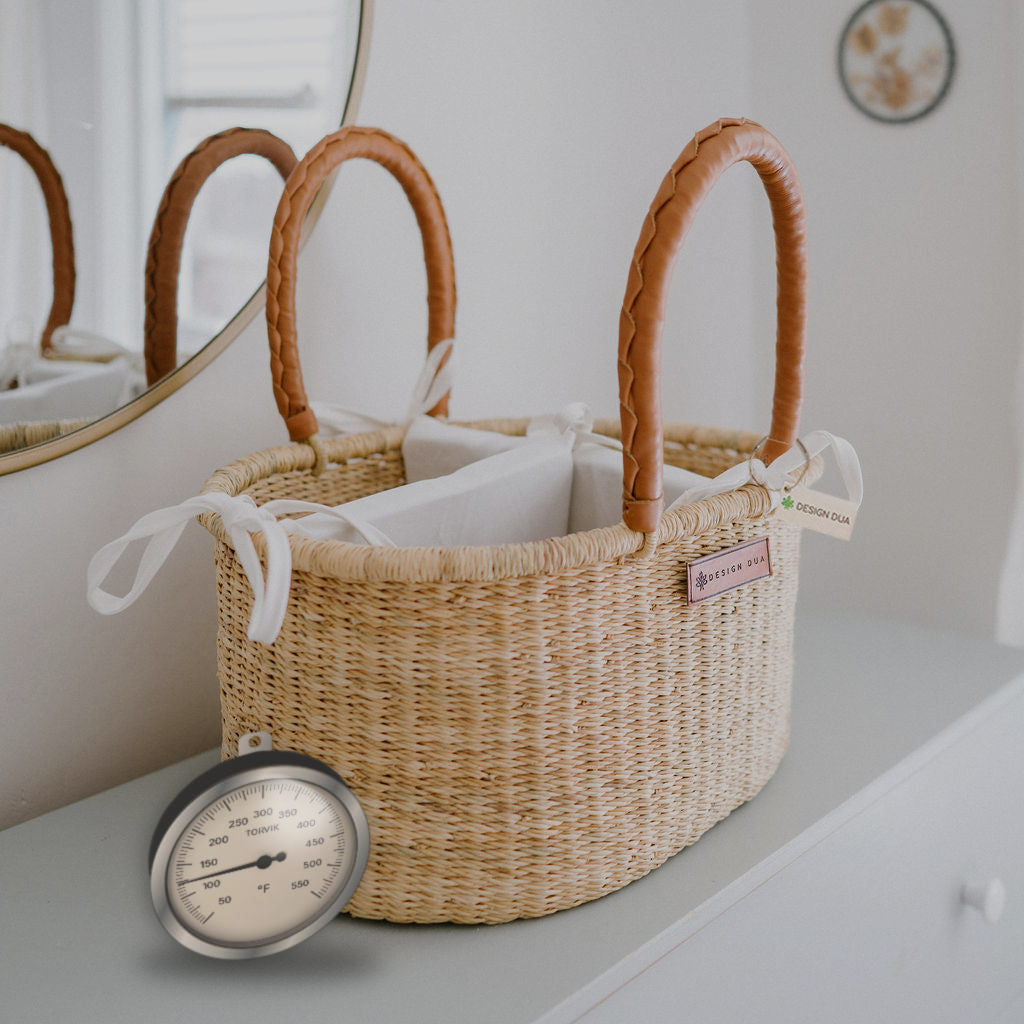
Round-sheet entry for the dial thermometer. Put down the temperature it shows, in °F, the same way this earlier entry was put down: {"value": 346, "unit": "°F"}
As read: {"value": 125, "unit": "°F"}
